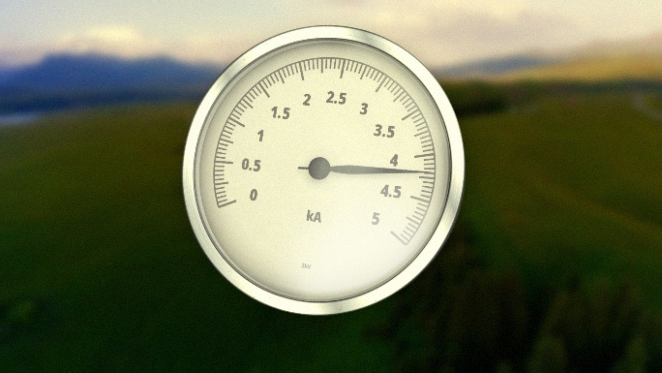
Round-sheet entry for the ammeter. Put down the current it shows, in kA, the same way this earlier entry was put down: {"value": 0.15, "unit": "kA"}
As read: {"value": 4.2, "unit": "kA"}
